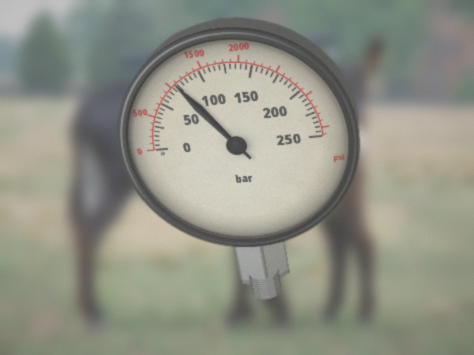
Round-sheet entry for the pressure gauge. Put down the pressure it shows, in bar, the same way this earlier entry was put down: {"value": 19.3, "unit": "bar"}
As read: {"value": 75, "unit": "bar"}
